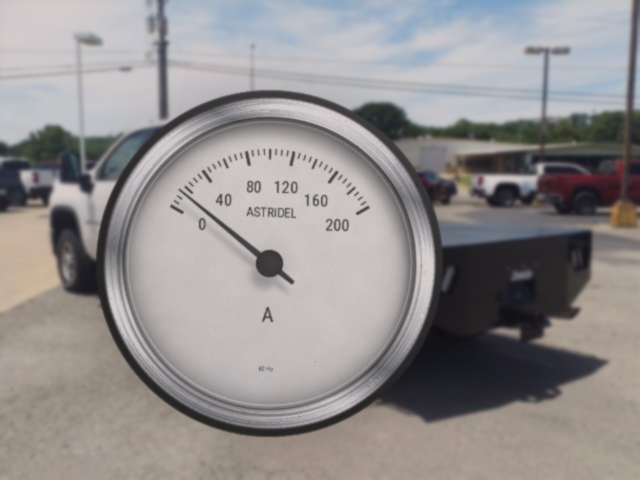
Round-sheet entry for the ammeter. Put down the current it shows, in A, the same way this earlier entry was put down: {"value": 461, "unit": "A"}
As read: {"value": 15, "unit": "A"}
